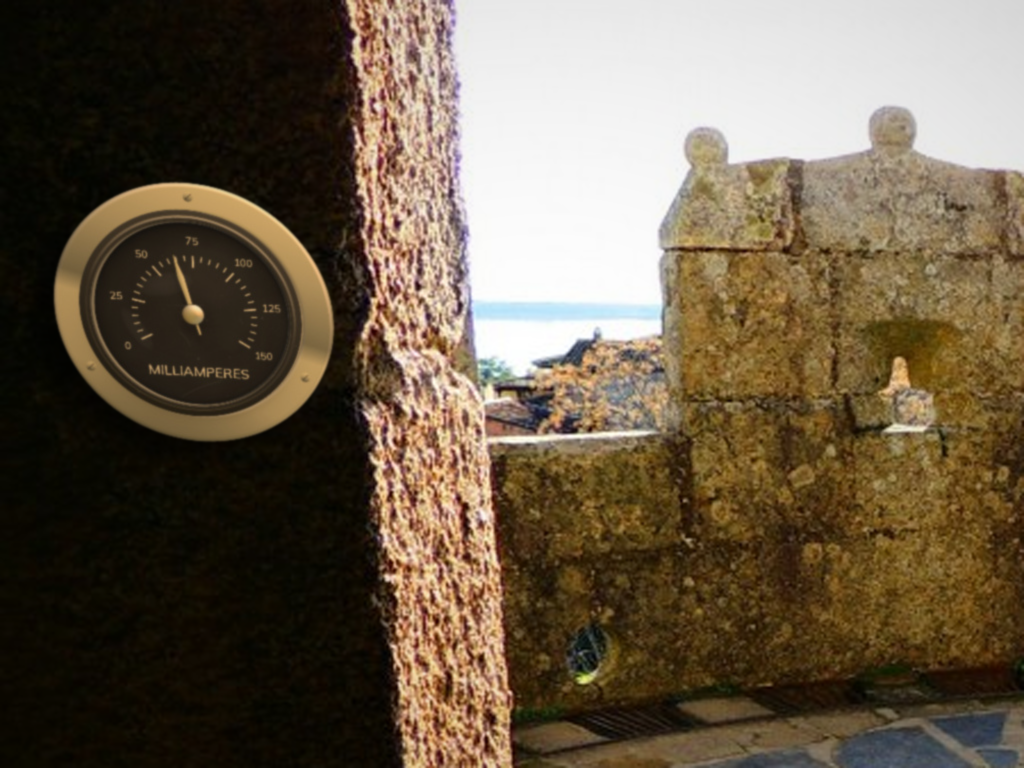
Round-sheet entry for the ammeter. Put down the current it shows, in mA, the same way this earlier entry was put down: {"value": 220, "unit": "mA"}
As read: {"value": 65, "unit": "mA"}
